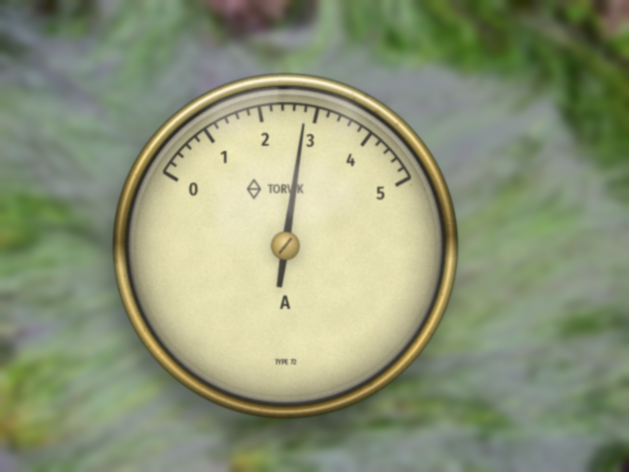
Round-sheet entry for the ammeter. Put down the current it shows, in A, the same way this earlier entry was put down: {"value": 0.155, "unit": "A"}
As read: {"value": 2.8, "unit": "A"}
